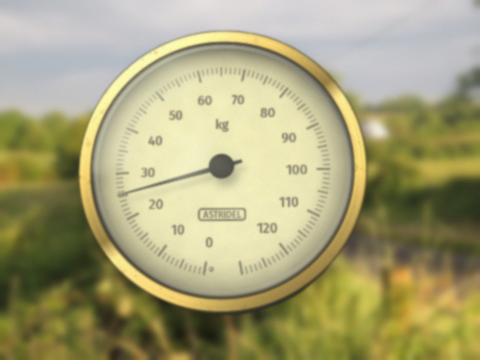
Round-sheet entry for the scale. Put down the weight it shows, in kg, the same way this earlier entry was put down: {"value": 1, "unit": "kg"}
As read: {"value": 25, "unit": "kg"}
